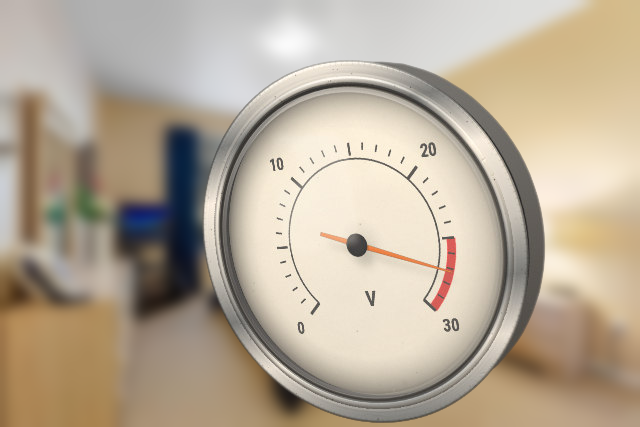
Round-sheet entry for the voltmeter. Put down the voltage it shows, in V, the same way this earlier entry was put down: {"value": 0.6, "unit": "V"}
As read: {"value": 27, "unit": "V"}
